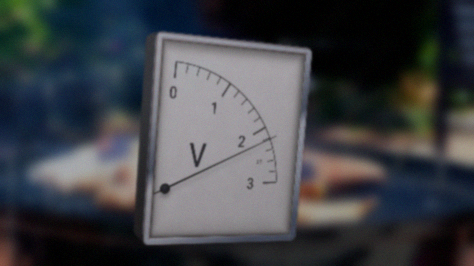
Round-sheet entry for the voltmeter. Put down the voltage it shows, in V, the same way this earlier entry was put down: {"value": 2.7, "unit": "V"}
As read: {"value": 2.2, "unit": "V"}
